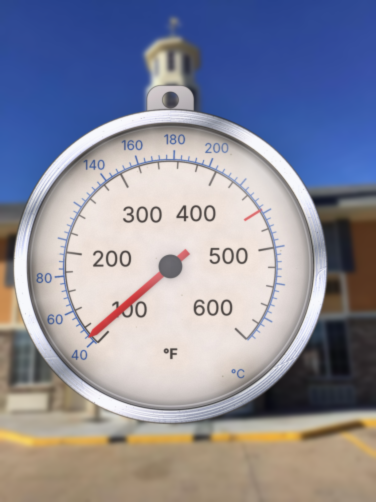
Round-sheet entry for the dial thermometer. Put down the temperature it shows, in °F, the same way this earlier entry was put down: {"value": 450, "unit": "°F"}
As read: {"value": 110, "unit": "°F"}
